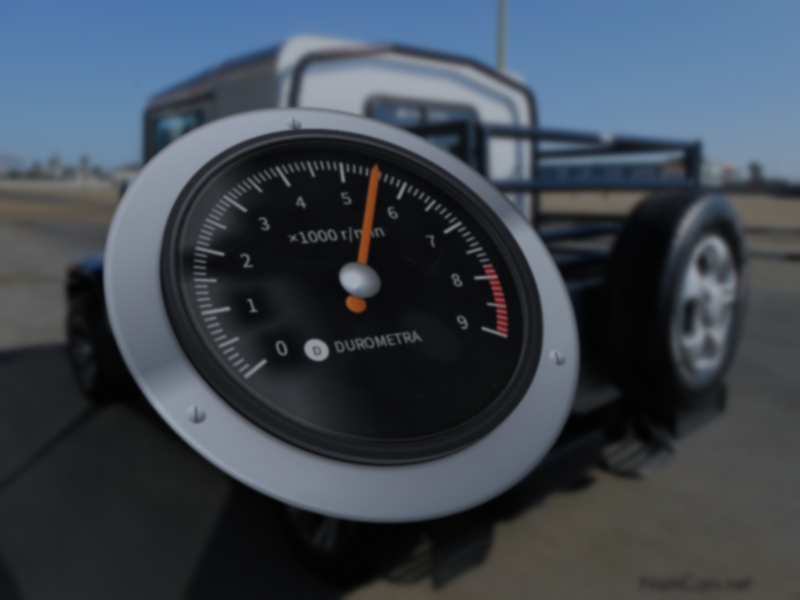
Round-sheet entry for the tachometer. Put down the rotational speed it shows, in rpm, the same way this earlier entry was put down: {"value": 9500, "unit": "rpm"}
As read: {"value": 5500, "unit": "rpm"}
